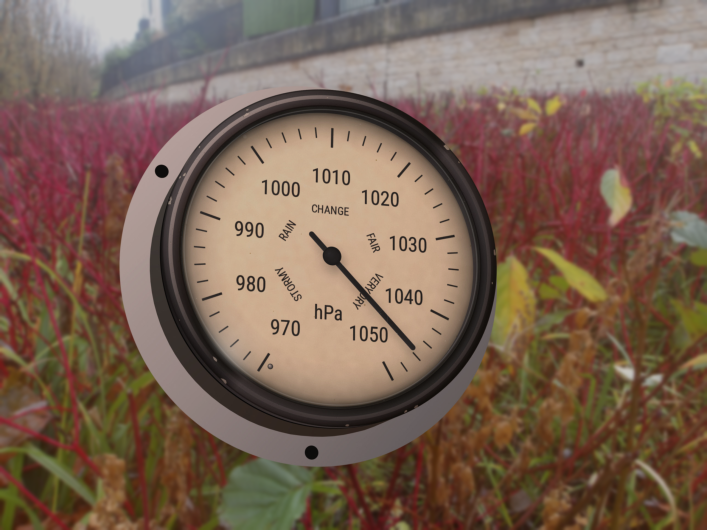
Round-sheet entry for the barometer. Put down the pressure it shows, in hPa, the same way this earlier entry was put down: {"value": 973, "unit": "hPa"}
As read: {"value": 1046, "unit": "hPa"}
